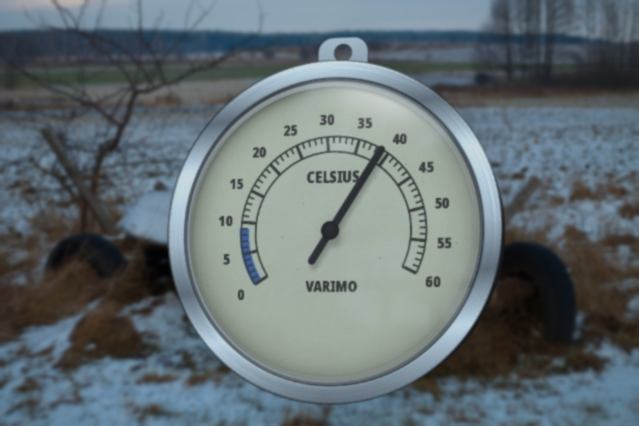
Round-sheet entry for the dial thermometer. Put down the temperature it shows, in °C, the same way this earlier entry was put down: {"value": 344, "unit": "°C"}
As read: {"value": 39, "unit": "°C"}
